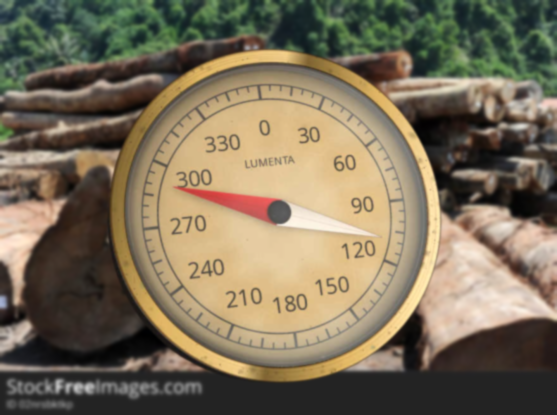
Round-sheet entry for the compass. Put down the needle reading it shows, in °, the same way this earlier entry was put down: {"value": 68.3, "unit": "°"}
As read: {"value": 290, "unit": "°"}
